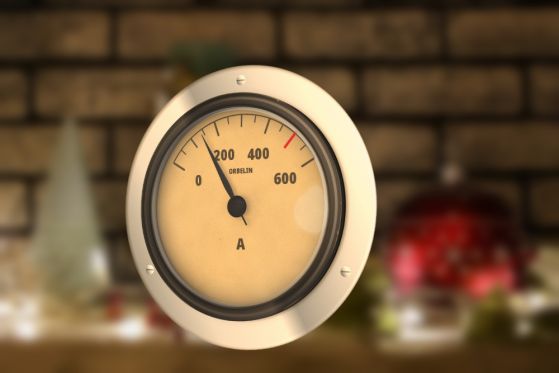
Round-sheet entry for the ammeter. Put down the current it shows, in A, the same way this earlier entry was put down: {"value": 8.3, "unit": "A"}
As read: {"value": 150, "unit": "A"}
